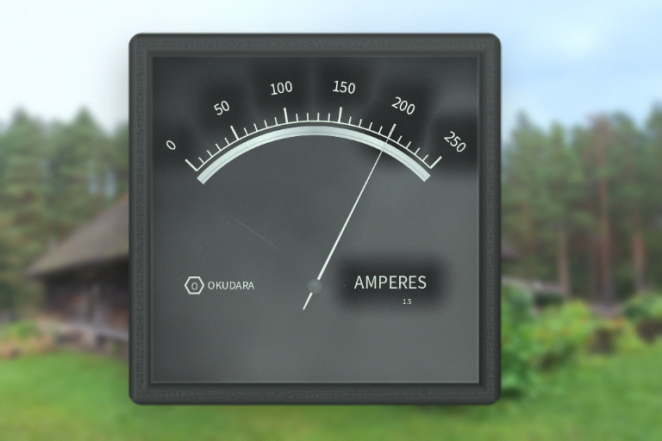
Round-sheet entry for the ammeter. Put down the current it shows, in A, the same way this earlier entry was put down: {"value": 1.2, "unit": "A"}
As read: {"value": 200, "unit": "A"}
